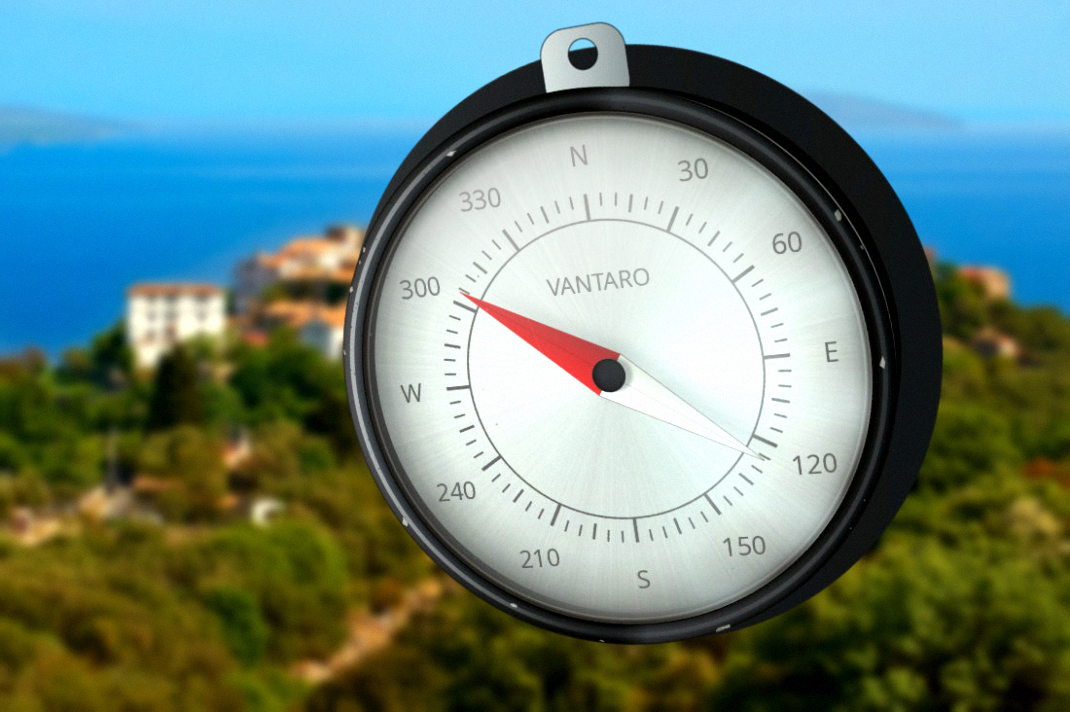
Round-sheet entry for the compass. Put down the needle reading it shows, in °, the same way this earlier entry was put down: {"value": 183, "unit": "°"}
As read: {"value": 305, "unit": "°"}
